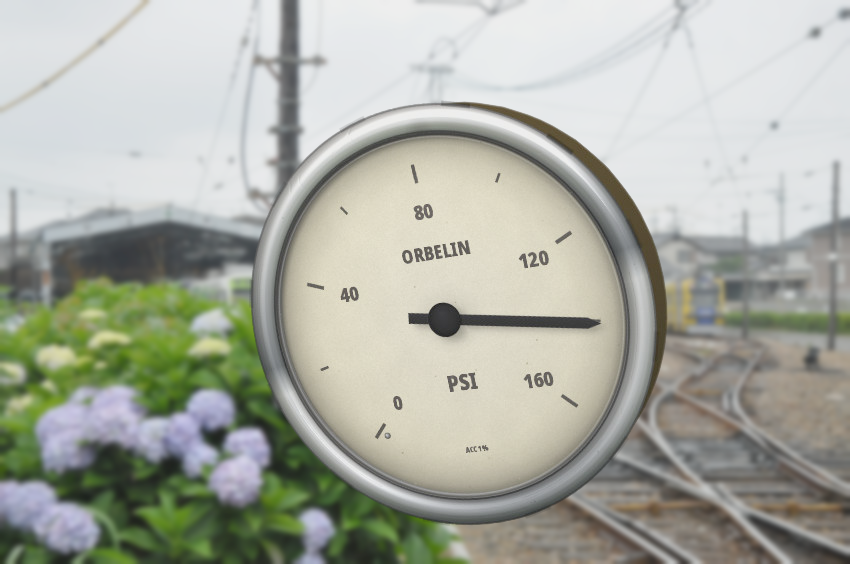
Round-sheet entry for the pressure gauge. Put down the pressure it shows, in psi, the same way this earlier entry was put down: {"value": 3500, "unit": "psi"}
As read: {"value": 140, "unit": "psi"}
